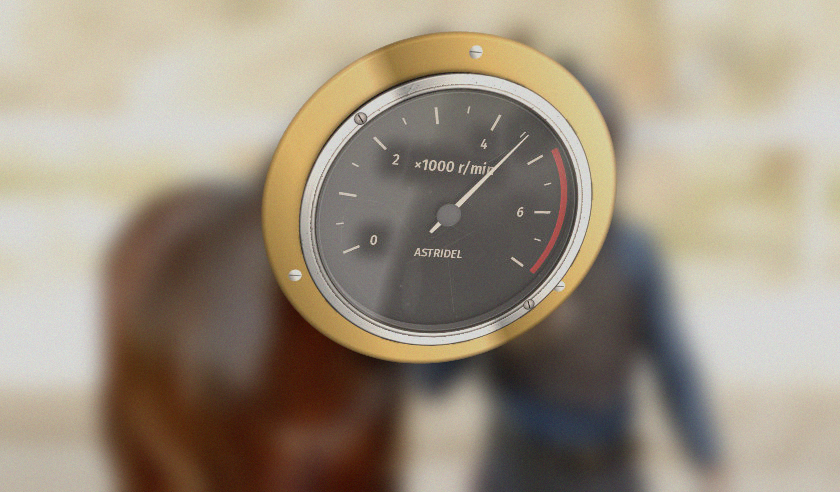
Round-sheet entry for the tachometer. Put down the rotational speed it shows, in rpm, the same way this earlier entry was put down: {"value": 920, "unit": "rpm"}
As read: {"value": 4500, "unit": "rpm"}
